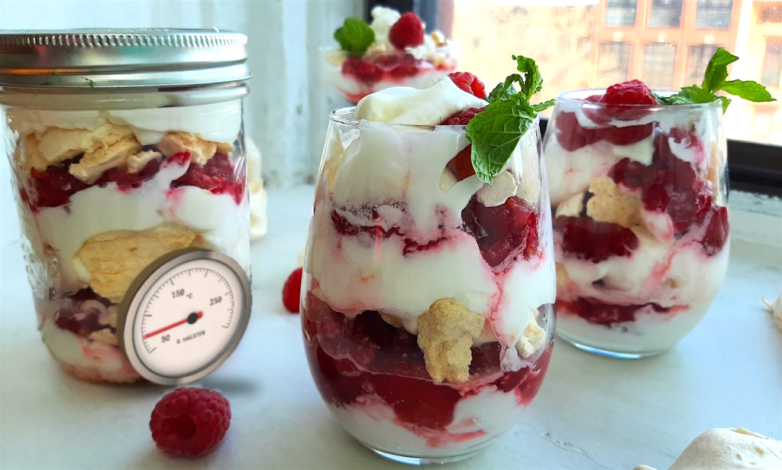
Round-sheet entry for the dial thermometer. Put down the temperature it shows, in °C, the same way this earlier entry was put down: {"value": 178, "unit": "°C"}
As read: {"value": 75, "unit": "°C"}
